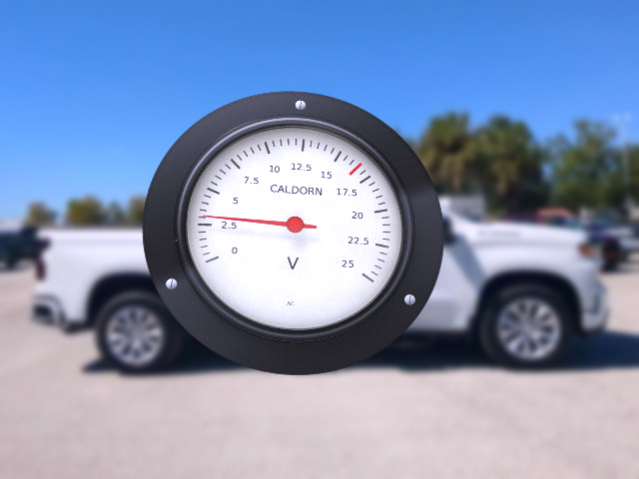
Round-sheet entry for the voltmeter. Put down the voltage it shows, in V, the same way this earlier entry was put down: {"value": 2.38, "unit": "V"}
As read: {"value": 3, "unit": "V"}
